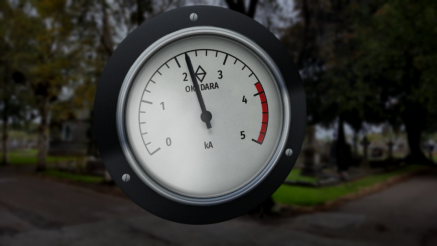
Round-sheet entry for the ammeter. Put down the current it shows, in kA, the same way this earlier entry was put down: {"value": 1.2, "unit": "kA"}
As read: {"value": 2.2, "unit": "kA"}
